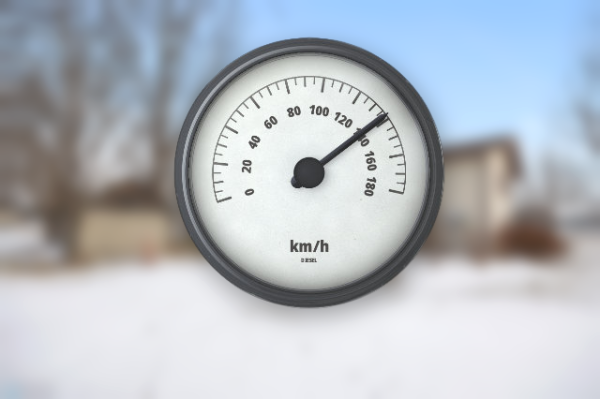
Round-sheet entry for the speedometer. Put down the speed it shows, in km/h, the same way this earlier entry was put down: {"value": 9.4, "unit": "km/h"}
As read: {"value": 137.5, "unit": "km/h"}
